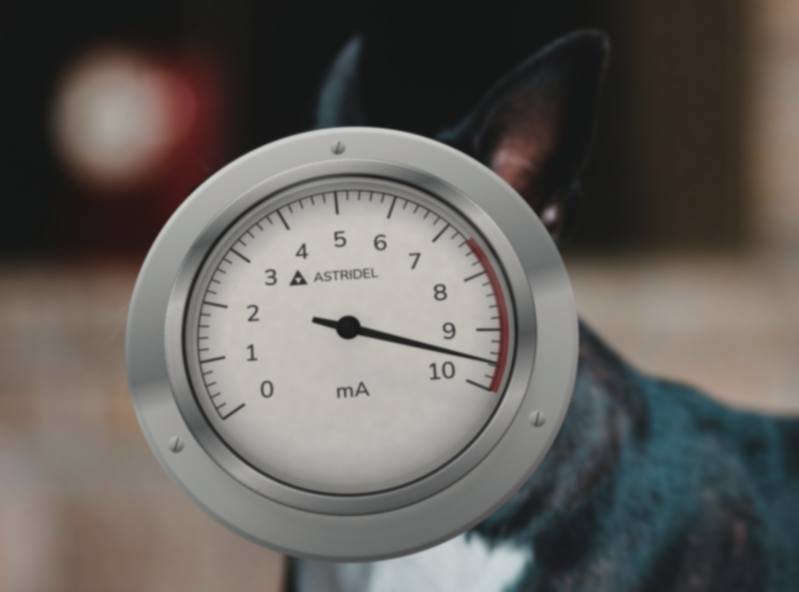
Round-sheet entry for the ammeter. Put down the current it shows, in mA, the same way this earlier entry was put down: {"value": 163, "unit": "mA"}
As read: {"value": 9.6, "unit": "mA"}
